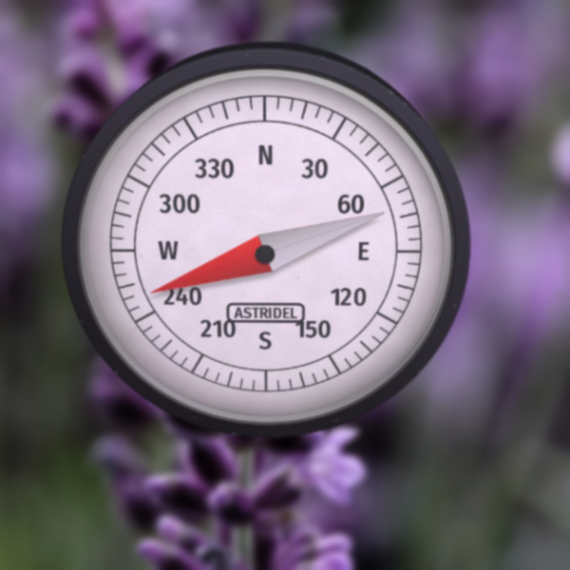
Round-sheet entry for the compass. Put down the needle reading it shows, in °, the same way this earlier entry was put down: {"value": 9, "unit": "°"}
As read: {"value": 250, "unit": "°"}
